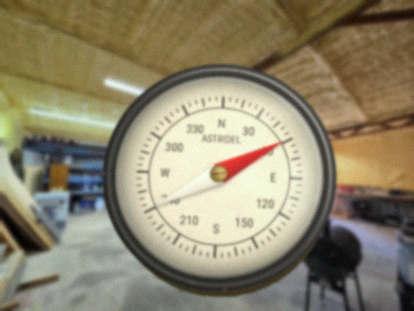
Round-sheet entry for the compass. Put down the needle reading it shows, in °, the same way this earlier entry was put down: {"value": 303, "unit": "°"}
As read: {"value": 60, "unit": "°"}
